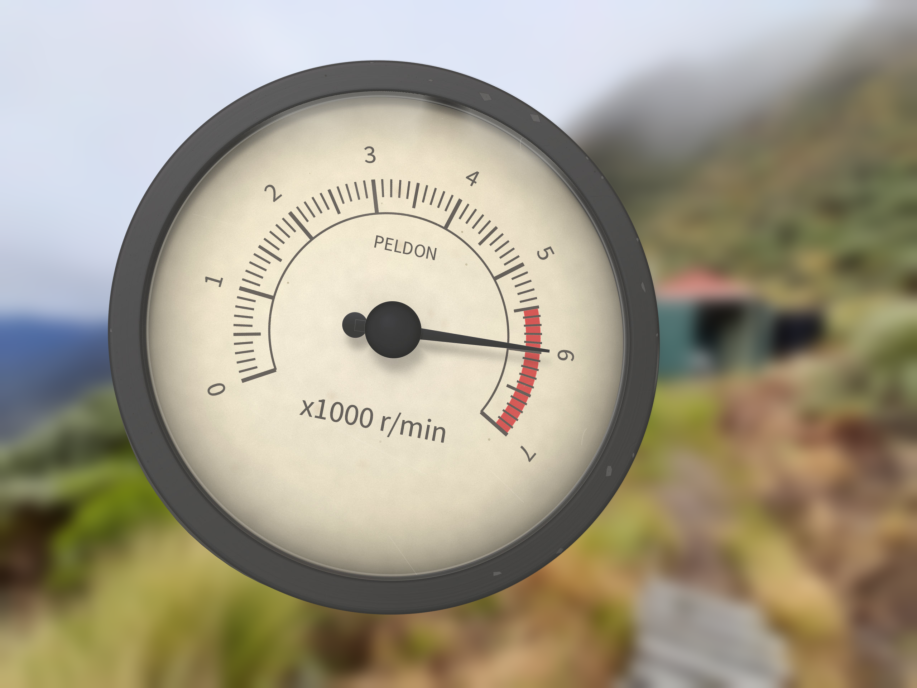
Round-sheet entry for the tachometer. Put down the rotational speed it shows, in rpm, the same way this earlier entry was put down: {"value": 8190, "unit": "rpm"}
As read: {"value": 6000, "unit": "rpm"}
